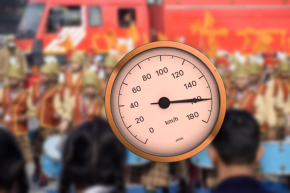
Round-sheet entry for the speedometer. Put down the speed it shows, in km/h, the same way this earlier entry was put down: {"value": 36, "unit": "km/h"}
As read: {"value": 160, "unit": "km/h"}
